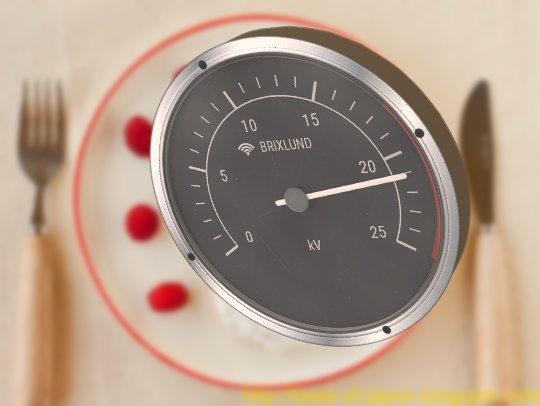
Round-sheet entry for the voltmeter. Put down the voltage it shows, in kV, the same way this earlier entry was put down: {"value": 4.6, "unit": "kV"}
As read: {"value": 21, "unit": "kV"}
